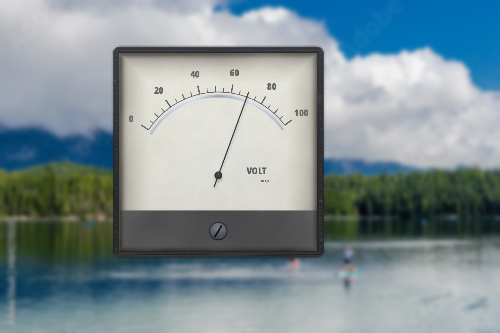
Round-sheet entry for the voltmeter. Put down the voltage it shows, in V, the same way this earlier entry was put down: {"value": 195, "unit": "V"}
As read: {"value": 70, "unit": "V"}
